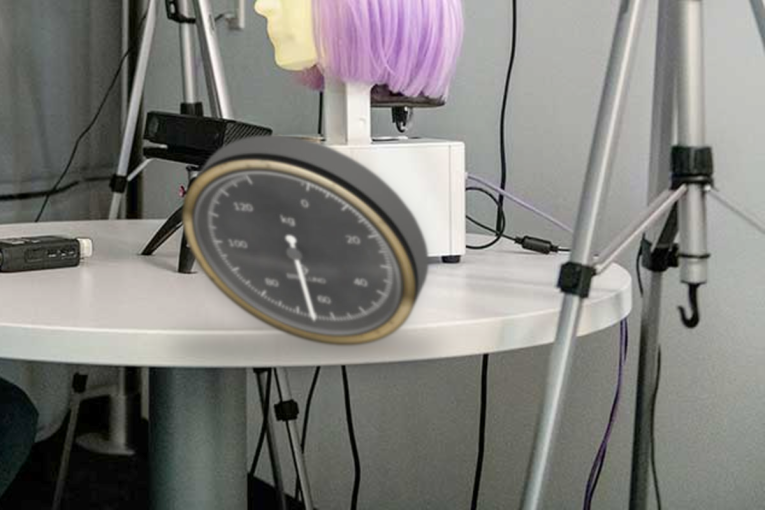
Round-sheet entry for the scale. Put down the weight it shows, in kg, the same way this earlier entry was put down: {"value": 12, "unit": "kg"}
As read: {"value": 65, "unit": "kg"}
